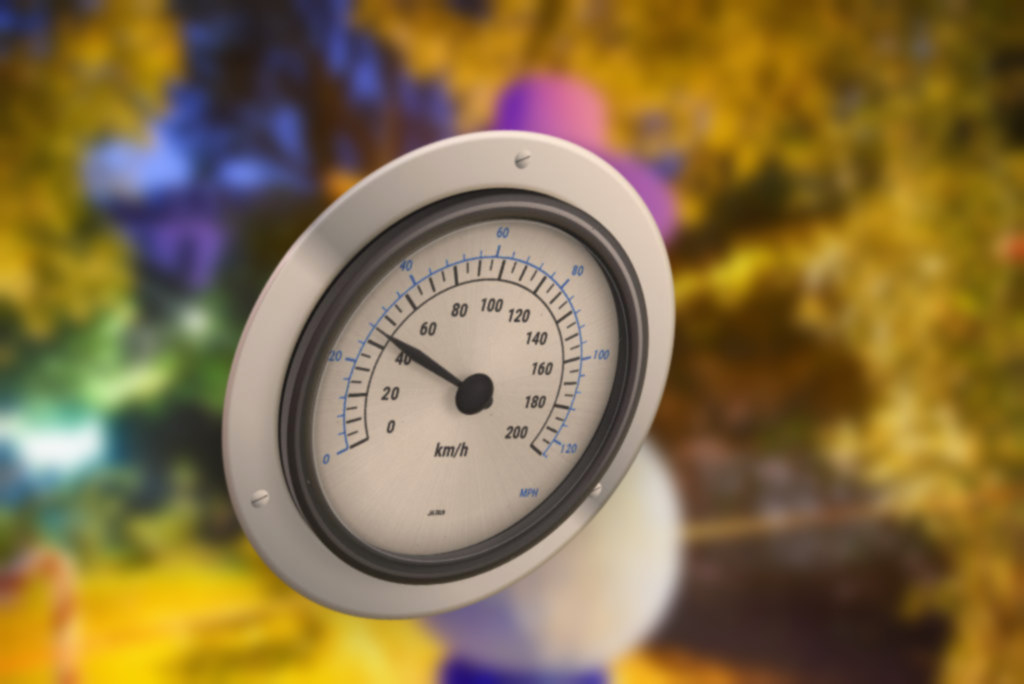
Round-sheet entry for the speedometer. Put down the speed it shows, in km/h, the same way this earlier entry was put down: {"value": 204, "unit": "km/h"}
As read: {"value": 45, "unit": "km/h"}
